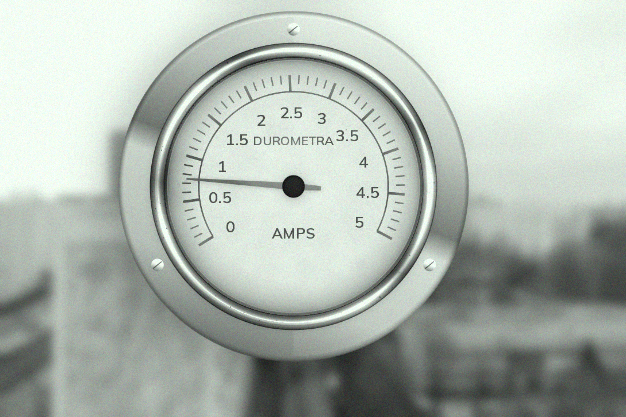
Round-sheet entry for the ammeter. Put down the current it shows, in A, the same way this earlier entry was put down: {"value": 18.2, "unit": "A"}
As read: {"value": 0.75, "unit": "A"}
